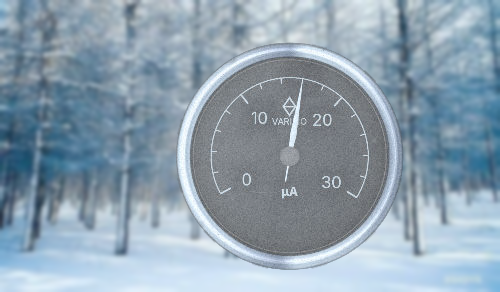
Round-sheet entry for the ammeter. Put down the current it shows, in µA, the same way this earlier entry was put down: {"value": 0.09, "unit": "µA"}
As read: {"value": 16, "unit": "µA"}
